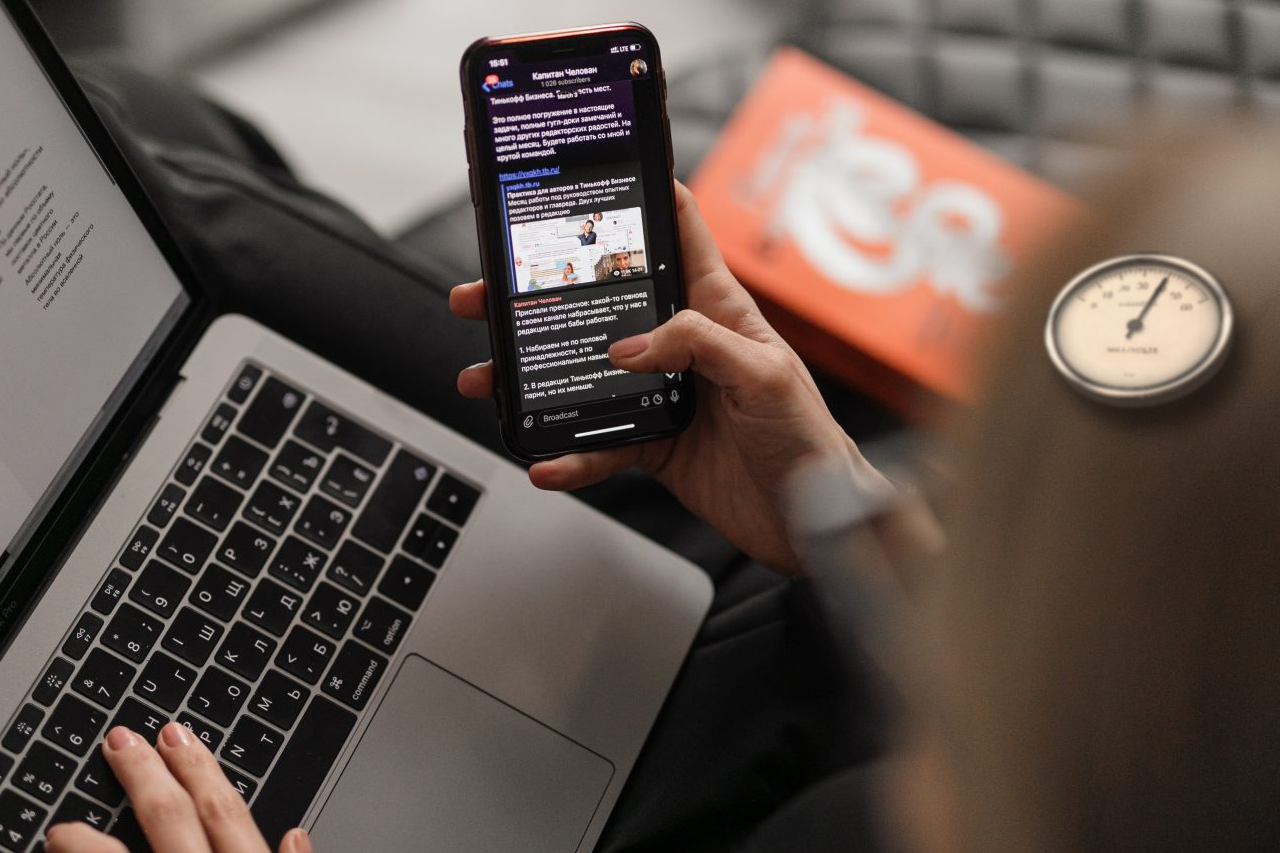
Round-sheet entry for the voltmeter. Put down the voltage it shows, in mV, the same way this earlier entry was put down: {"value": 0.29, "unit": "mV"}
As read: {"value": 40, "unit": "mV"}
